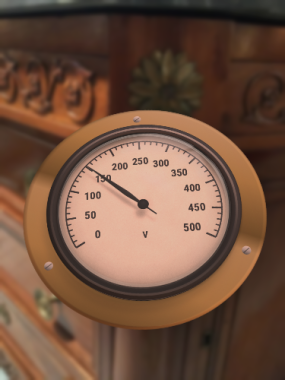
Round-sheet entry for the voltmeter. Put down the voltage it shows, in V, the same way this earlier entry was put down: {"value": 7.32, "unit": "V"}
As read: {"value": 150, "unit": "V"}
